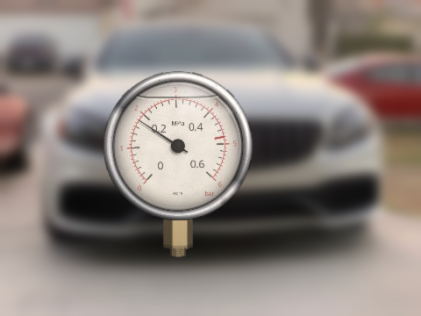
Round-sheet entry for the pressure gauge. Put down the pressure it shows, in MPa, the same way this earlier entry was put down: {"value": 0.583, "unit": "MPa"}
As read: {"value": 0.18, "unit": "MPa"}
